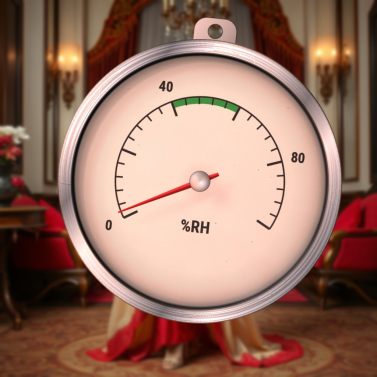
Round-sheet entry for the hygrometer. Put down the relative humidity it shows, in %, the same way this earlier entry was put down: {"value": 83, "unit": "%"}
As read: {"value": 2, "unit": "%"}
